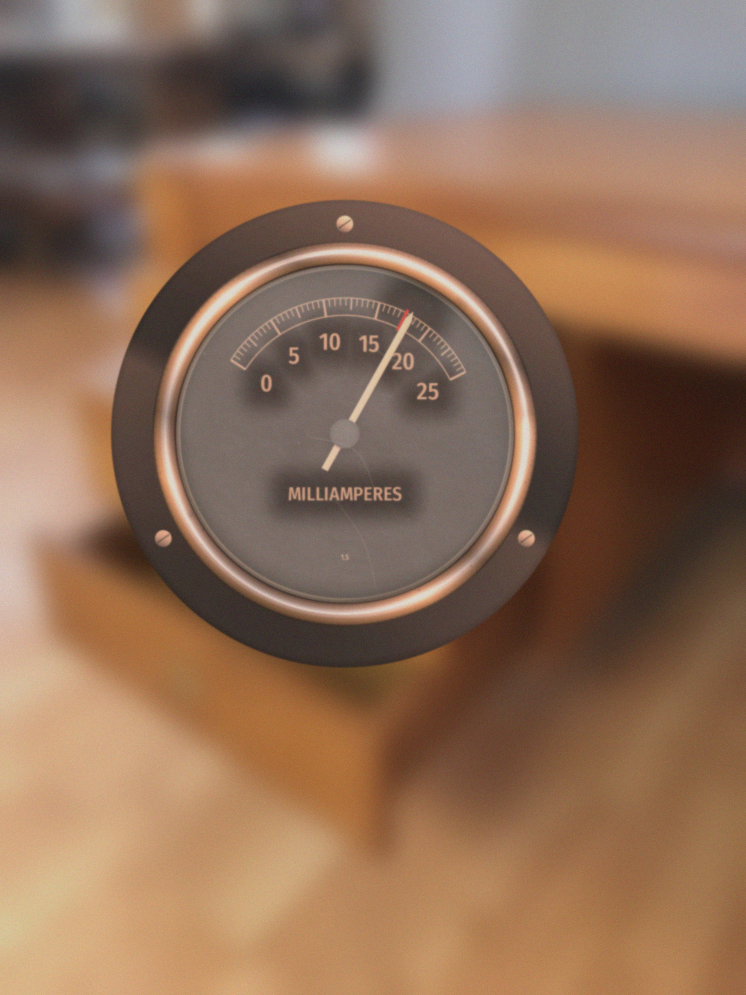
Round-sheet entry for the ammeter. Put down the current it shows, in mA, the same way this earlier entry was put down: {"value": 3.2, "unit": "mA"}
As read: {"value": 18, "unit": "mA"}
